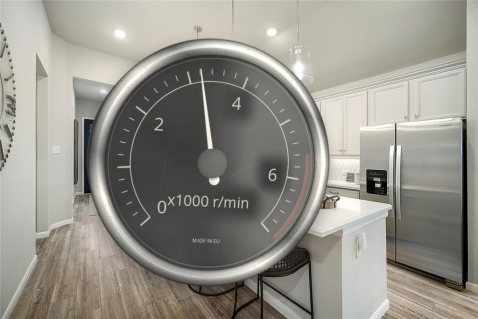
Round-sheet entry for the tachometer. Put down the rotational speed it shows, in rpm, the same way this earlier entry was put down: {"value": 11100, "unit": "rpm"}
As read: {"value": 3200, "unit": "rpm"}
